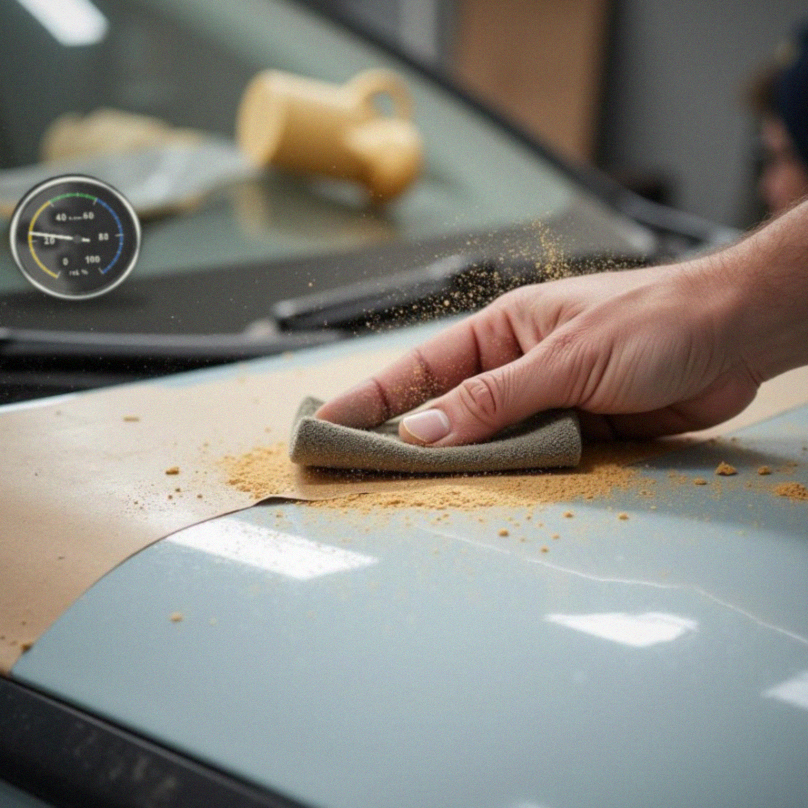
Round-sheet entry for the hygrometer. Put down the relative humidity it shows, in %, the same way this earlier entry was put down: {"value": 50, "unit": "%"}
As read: {"value": 24, "unit": "%"}
